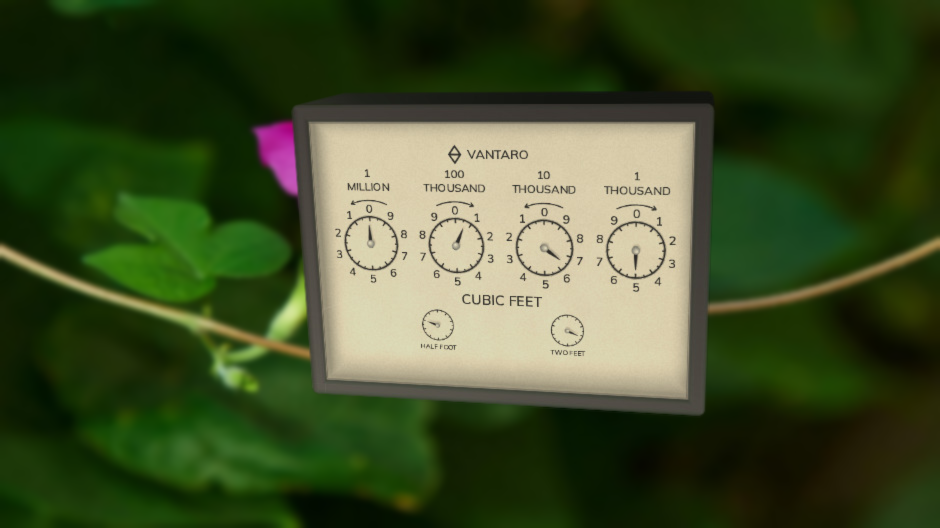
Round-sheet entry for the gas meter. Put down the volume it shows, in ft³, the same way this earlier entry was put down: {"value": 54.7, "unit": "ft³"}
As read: {"value": 6500, "unit": "ft³"}
